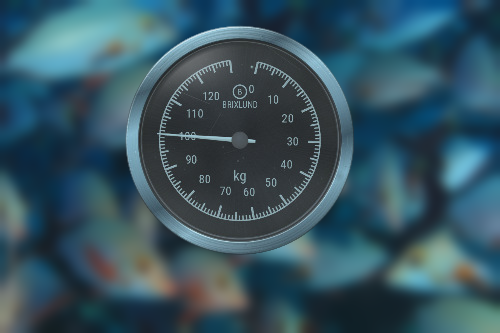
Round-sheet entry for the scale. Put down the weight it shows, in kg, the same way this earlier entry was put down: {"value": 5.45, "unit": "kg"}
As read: {"value": 100, "unit": "kg"}
